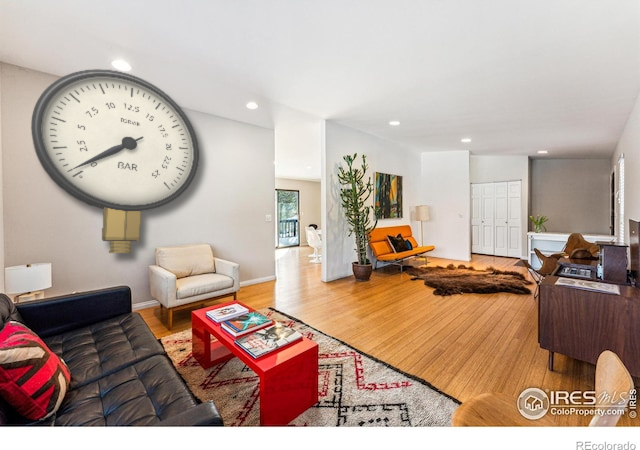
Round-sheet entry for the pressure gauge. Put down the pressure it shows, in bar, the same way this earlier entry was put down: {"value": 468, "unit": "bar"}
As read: {"value": 0.5, "unit": "bar"}
